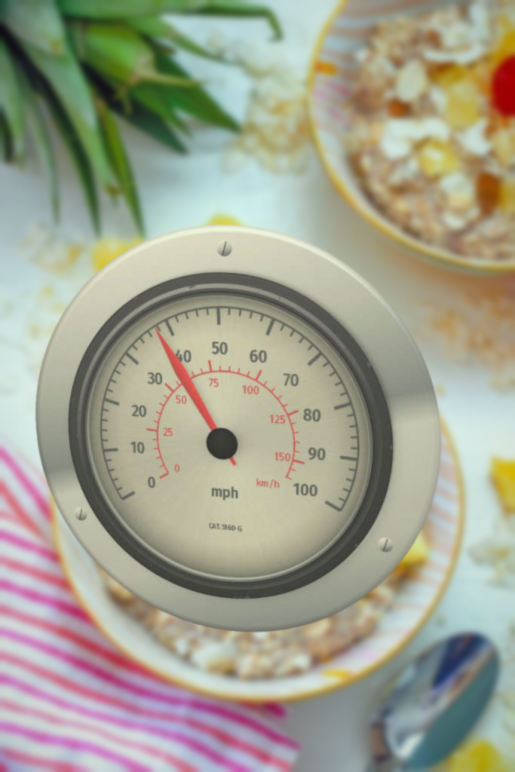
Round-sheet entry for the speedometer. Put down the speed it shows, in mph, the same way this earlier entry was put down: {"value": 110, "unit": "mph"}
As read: {"value": 38, "unit": "mph"}
